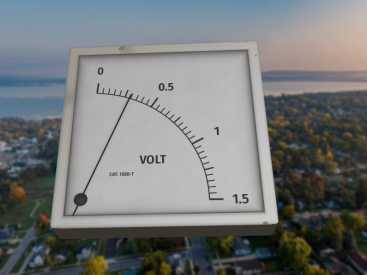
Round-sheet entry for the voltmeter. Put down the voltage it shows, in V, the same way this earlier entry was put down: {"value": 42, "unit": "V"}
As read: {"value": 0.3, "unit": "V"}
